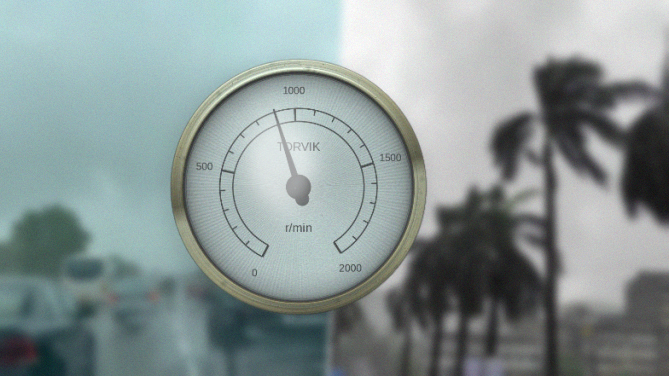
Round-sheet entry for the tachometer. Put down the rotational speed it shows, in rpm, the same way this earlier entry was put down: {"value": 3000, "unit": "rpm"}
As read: {"value": 900, "unit": "rpm"}
